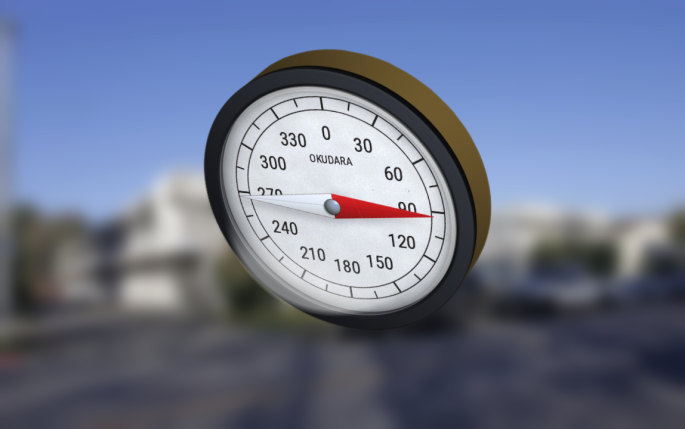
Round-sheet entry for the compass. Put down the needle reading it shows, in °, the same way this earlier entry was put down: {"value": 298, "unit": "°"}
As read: {"value": 90, "unit": "°"}
